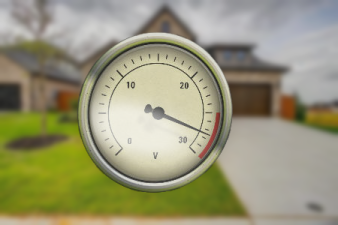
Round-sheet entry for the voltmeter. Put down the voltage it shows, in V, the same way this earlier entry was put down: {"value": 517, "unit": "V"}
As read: {"value": 27.5, "unit": "V"}
